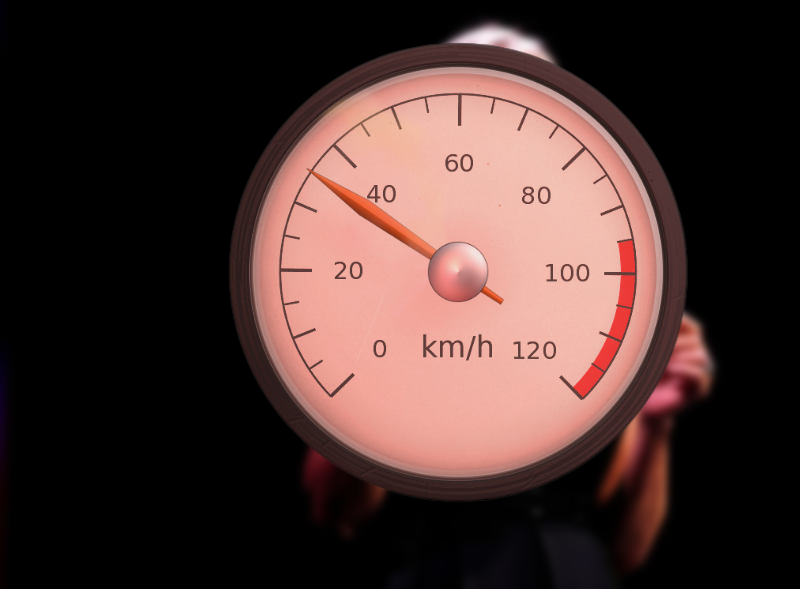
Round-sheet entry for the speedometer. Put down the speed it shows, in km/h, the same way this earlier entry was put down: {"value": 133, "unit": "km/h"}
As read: {"value": 35, "unit": "km/h"}
